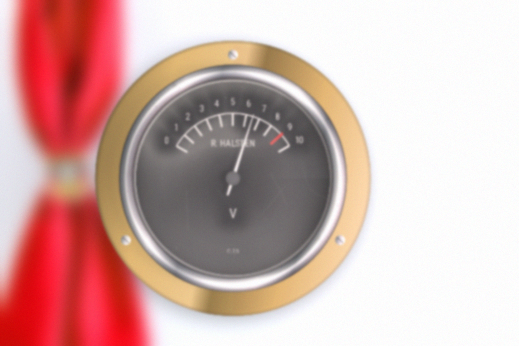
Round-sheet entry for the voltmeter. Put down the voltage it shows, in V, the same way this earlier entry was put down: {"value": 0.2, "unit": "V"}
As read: {"value": 6.5, "unit": "V"}
